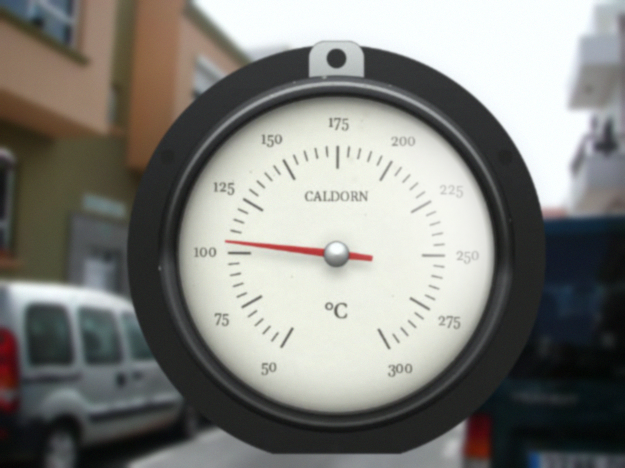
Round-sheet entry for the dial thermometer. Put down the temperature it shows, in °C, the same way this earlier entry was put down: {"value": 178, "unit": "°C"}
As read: {"value": 105, "unit": "°C"}
